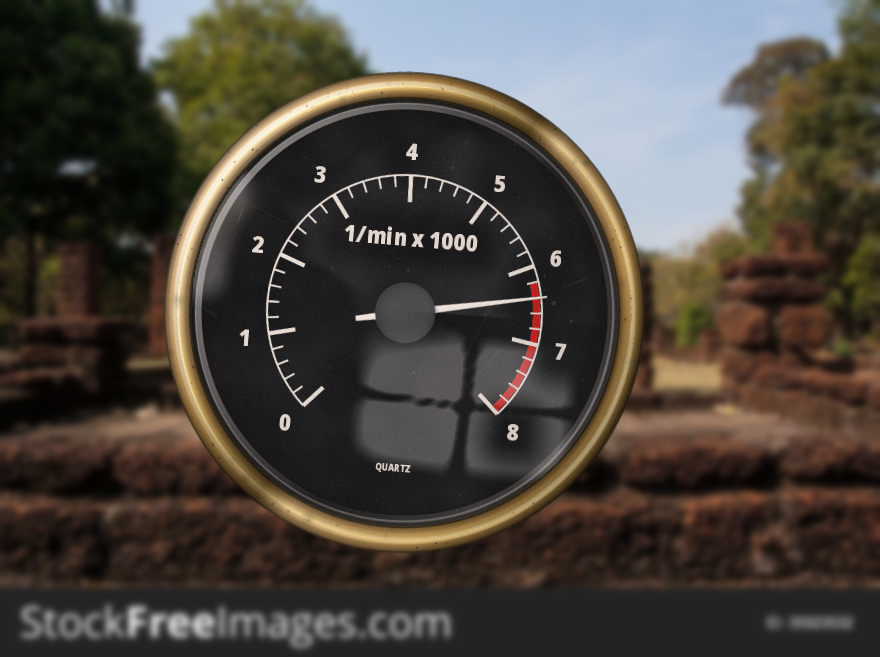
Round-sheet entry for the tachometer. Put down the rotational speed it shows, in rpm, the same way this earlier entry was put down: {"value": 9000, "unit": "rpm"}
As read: {"value": 6400, "unit": "rpm"}
